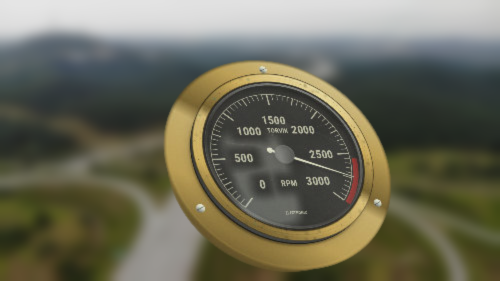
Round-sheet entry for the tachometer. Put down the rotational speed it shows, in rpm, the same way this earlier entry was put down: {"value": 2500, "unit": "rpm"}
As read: {"value": 2750, "unit": "rpm"}
